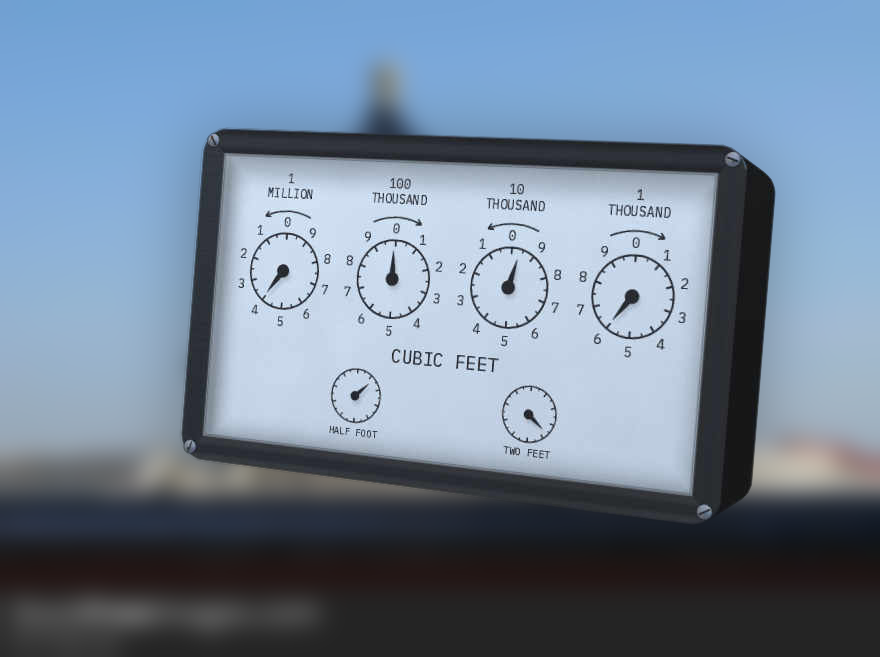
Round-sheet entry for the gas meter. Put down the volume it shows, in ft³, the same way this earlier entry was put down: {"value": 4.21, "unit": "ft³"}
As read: {"value": 399600, "unit": "ft³"}
